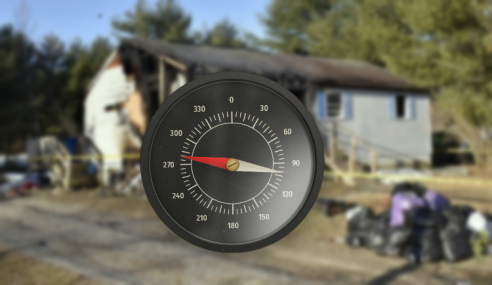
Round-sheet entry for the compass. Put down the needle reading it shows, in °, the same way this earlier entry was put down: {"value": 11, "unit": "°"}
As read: {"value": 280, "unit": "°"}
